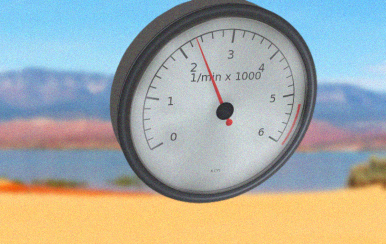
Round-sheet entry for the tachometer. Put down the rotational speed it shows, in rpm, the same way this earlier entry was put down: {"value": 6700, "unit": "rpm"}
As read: {"value": 2300, "unit": "rpm"}
